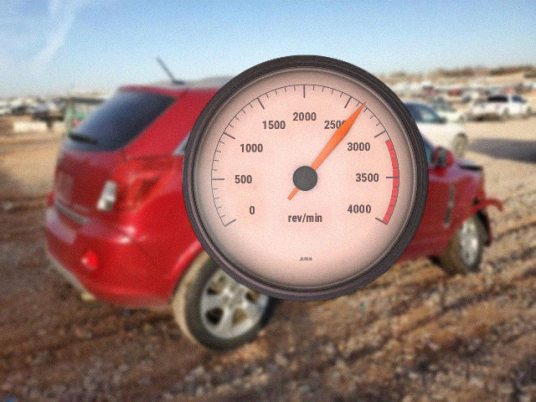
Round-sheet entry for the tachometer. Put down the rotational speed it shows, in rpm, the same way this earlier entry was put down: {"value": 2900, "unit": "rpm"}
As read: {"value": 2650, "unit": "rpm"}
